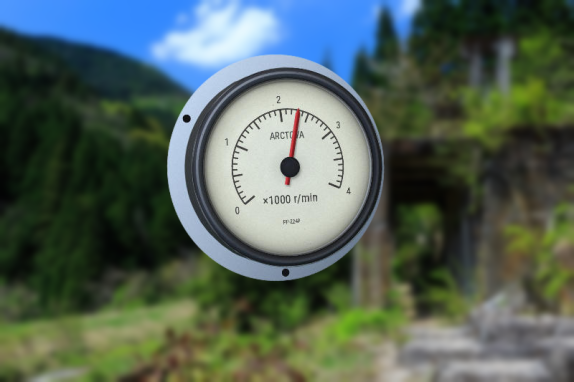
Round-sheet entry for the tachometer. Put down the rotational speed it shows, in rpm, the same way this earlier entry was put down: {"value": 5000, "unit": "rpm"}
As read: {"value": 2300, "unit": "rpm"}
